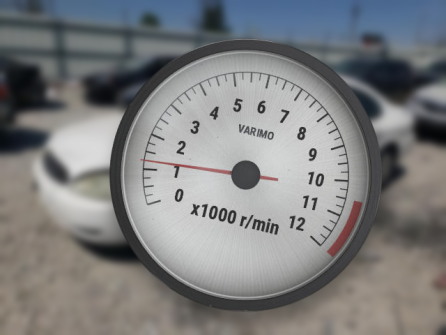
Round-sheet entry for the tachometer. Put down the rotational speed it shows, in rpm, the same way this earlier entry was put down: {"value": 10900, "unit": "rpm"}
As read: {"value": 1250, "unit": "rpm"}
